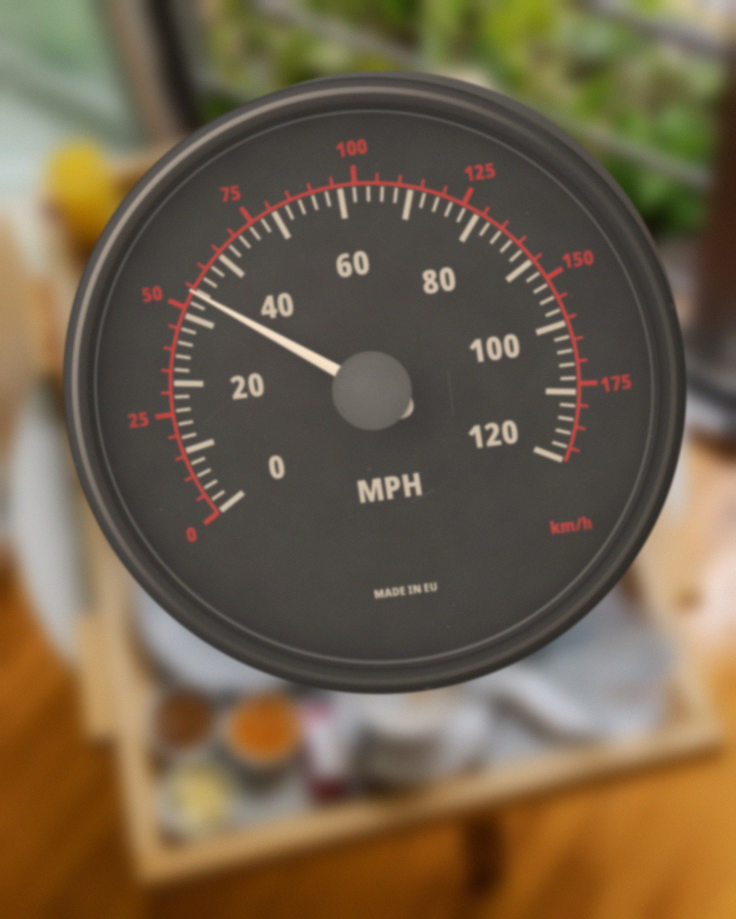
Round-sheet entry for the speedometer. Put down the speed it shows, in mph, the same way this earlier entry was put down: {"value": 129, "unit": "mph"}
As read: {"value": 34, "unit": "mph"}
